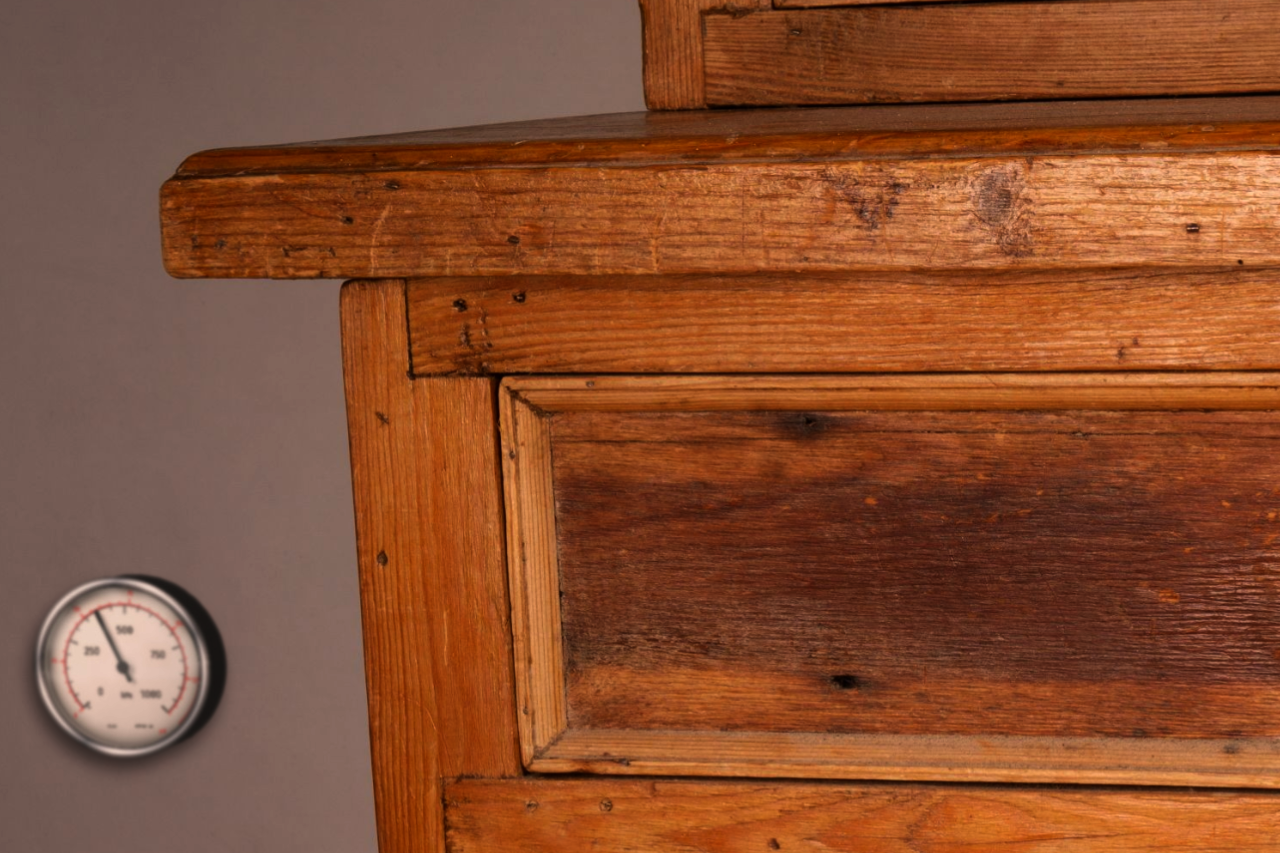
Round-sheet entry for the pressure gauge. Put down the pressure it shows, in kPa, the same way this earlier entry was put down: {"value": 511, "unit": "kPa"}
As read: {"value": 400, "unit": "kPa"}
